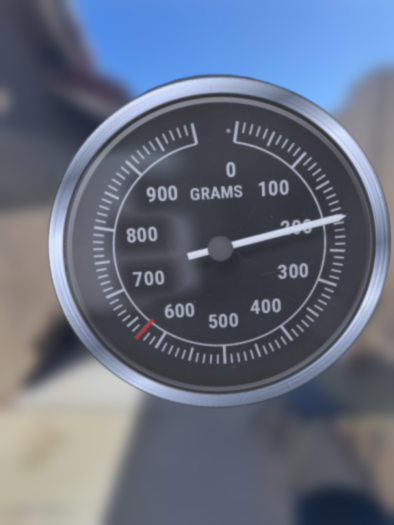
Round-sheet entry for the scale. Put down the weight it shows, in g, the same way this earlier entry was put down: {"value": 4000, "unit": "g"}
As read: {"value": 200, "unit": "g"}
